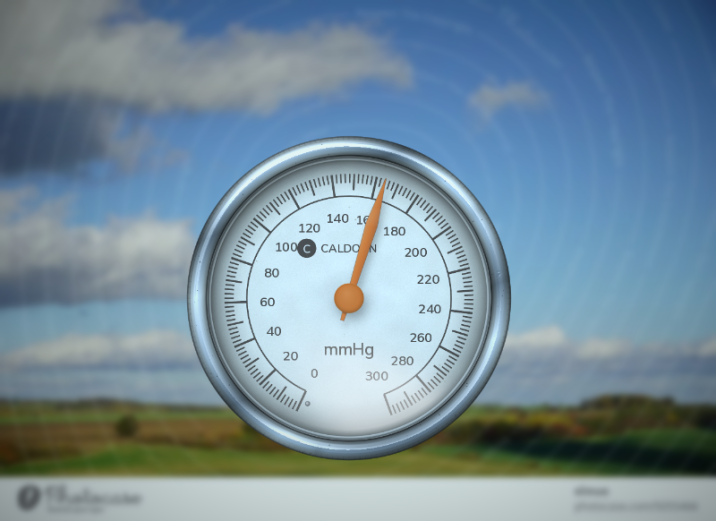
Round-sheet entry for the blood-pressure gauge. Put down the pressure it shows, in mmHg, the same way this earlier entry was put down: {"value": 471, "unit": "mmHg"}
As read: {"value": 164, "unit": "mmHg"}
